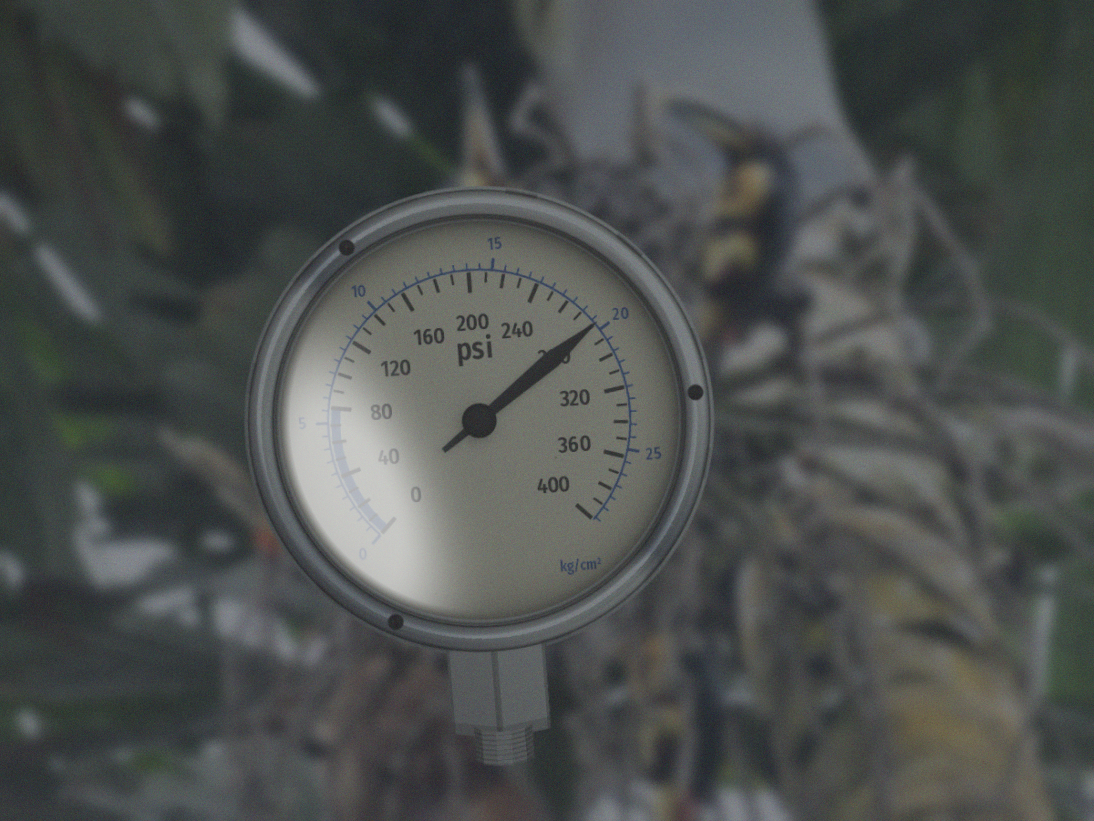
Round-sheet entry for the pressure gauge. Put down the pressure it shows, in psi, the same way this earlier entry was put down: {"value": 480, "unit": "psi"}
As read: {"value": 280, "unit": "psi"}
